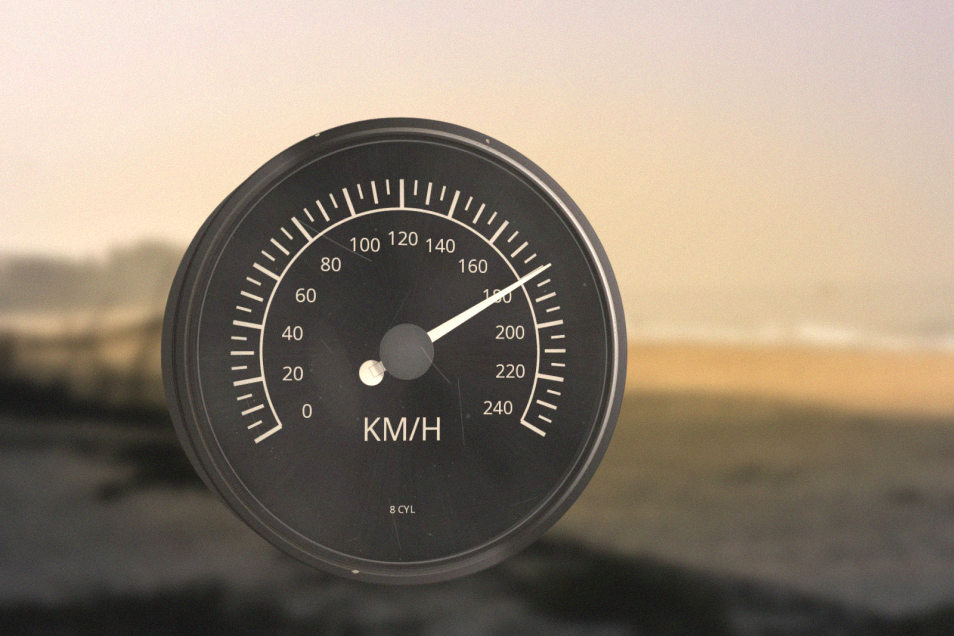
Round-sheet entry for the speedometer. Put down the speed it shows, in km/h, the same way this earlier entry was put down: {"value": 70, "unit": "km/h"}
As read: {"value": 180, "unit": "km/h"}
